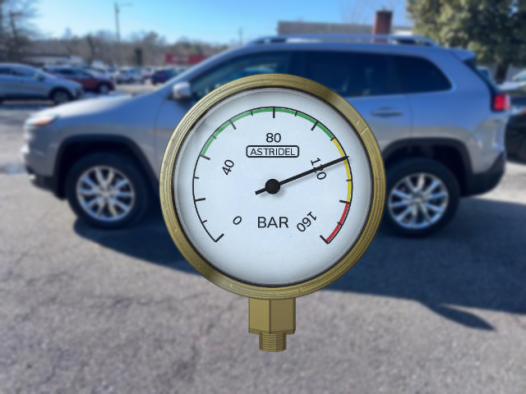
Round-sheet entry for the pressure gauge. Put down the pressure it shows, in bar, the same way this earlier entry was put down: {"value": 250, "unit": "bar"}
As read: {"value": 120, "unit": "bar"}
